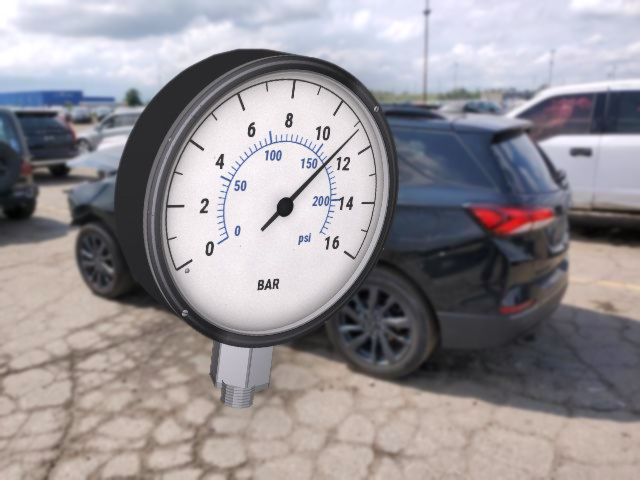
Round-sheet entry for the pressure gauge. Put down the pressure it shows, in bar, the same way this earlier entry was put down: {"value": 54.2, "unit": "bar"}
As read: {"value": 11, "unit": "bar"}
